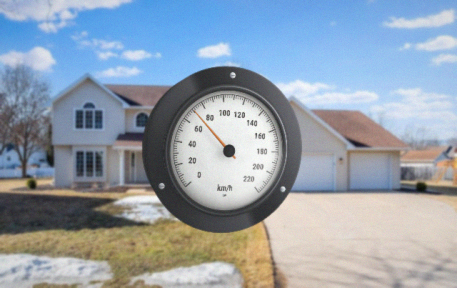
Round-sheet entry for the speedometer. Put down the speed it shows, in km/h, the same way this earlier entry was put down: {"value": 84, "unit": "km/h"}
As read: {"value": 70, "unit": "km/h"}
